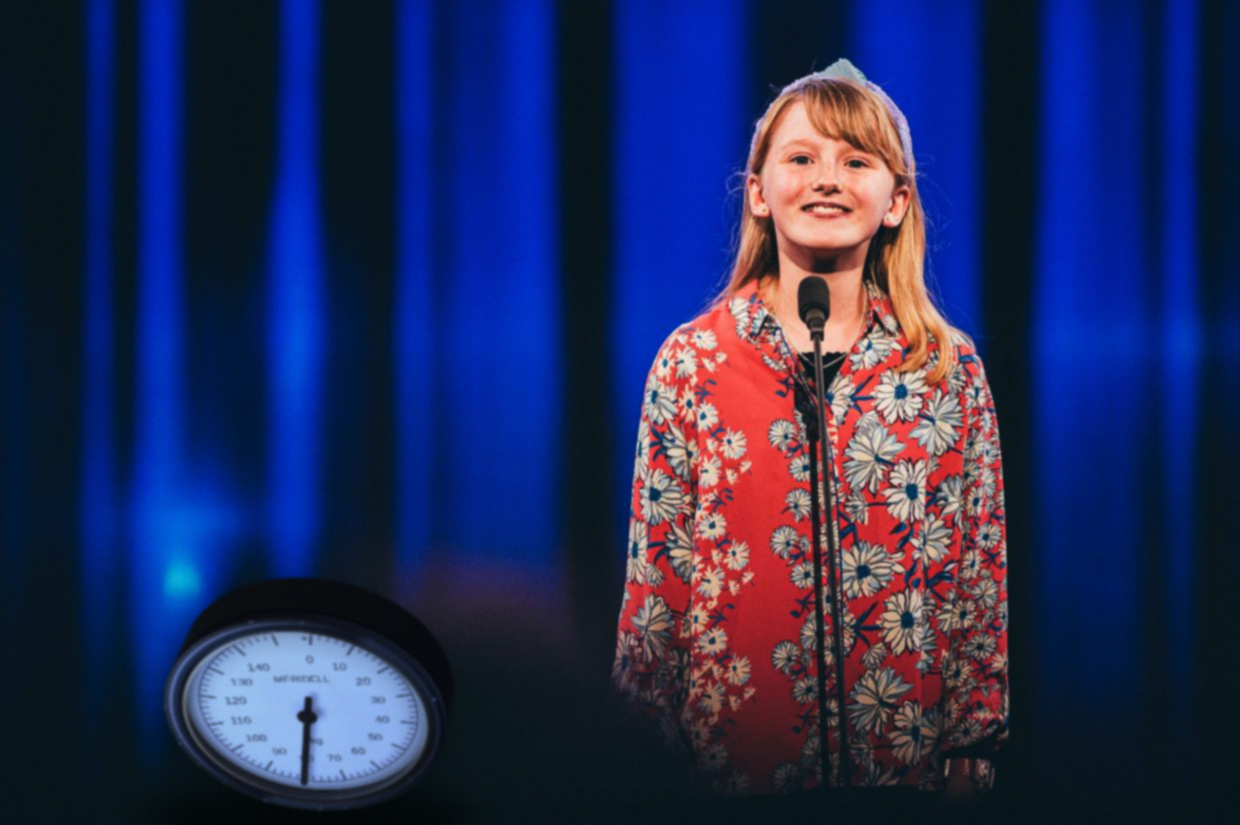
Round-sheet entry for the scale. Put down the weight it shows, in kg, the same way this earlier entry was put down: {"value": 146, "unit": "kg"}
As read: {"value": 80, "unit": "kg"}
